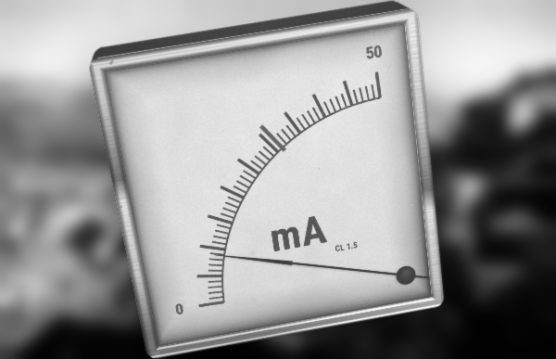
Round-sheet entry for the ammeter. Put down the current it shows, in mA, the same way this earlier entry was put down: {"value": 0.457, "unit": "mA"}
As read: {"value": 9, "unit": "mA"}
